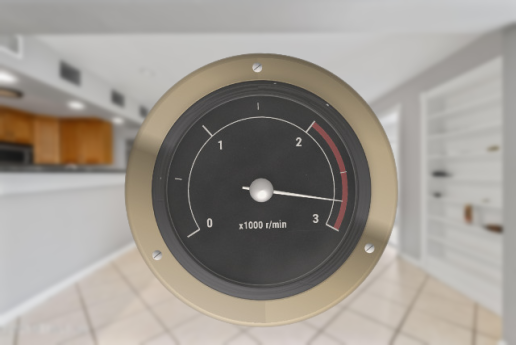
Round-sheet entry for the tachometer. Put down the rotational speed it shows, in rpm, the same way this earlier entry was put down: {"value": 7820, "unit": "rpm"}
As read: {"value": 2750, "unit": "rpm"}
